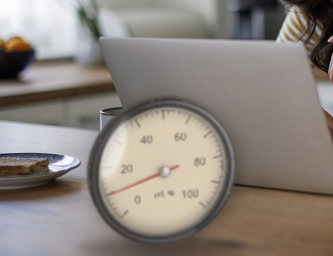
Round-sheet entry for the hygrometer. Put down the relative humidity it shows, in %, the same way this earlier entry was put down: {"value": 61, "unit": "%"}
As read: {"value": 10, "unit": "%"}
